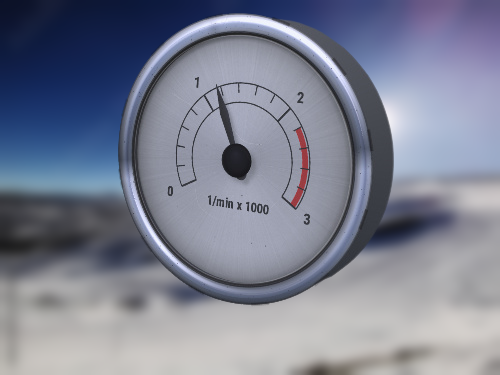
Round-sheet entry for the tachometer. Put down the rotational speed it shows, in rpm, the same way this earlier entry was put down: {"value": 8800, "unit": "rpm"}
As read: {"value": 1200, "unit": "rpm"}
